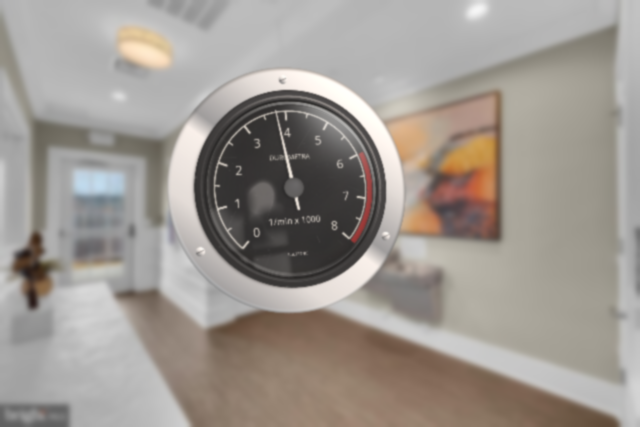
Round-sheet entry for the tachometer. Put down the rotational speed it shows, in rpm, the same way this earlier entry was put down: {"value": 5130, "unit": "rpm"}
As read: {"value": 3750, "unit": "rpm"}
